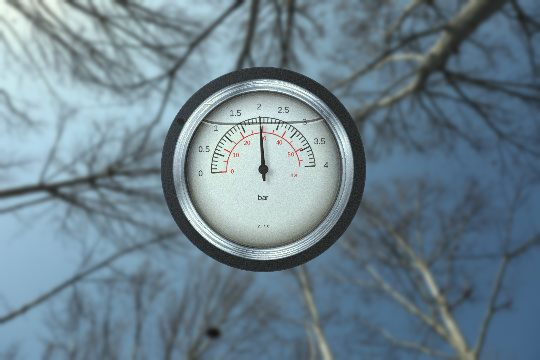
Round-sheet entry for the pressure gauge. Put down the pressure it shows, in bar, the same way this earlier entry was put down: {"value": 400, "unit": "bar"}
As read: {"value": 2, "unit": "bar"}
